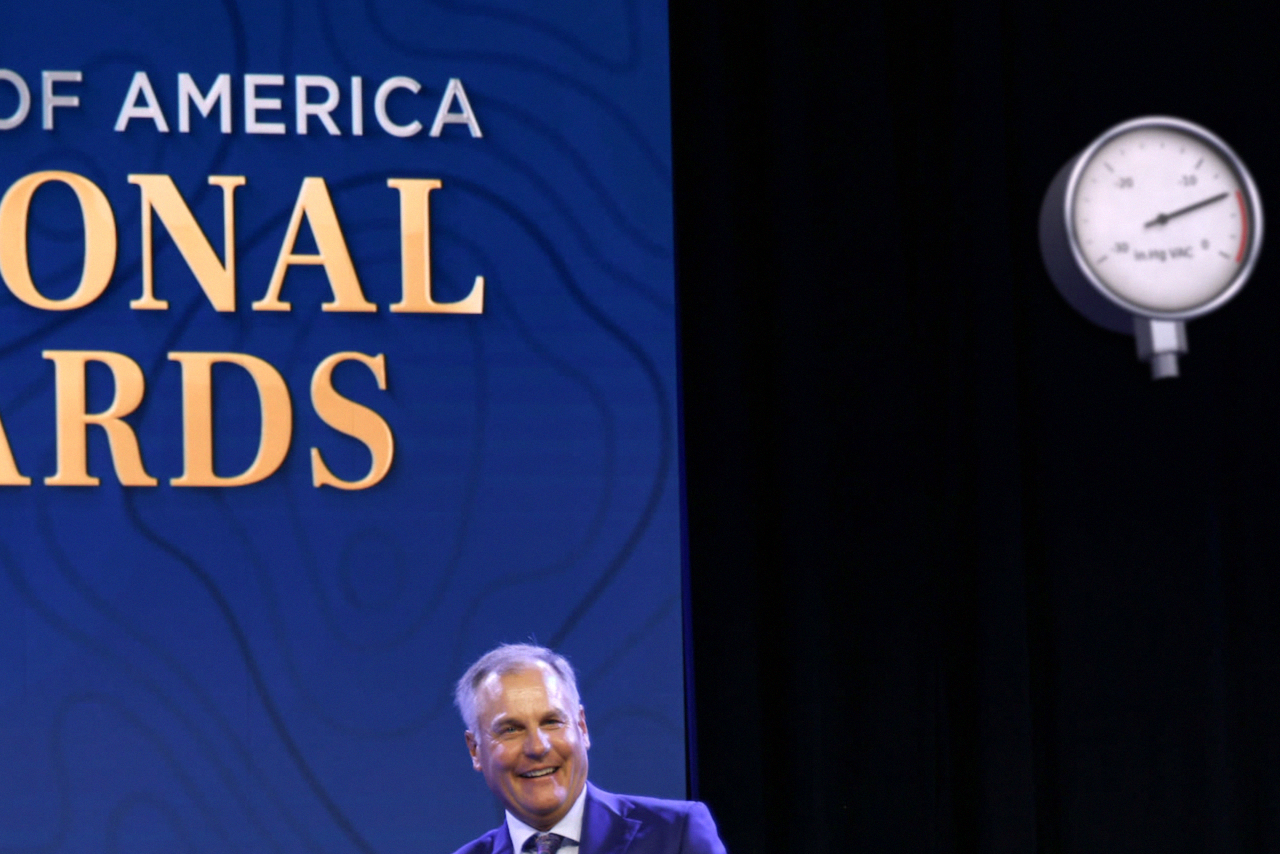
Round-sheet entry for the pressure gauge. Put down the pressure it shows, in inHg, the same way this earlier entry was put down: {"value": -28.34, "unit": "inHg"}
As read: {"value": -6, "unit": "inHg"}
